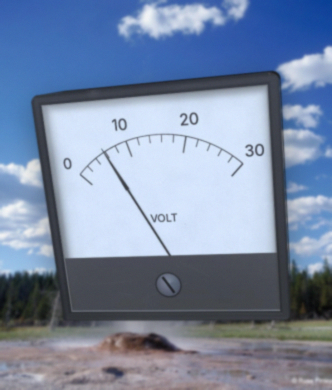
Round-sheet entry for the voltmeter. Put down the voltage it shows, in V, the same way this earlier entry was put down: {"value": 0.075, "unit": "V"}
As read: {"value": 6, "unit": "V"}
